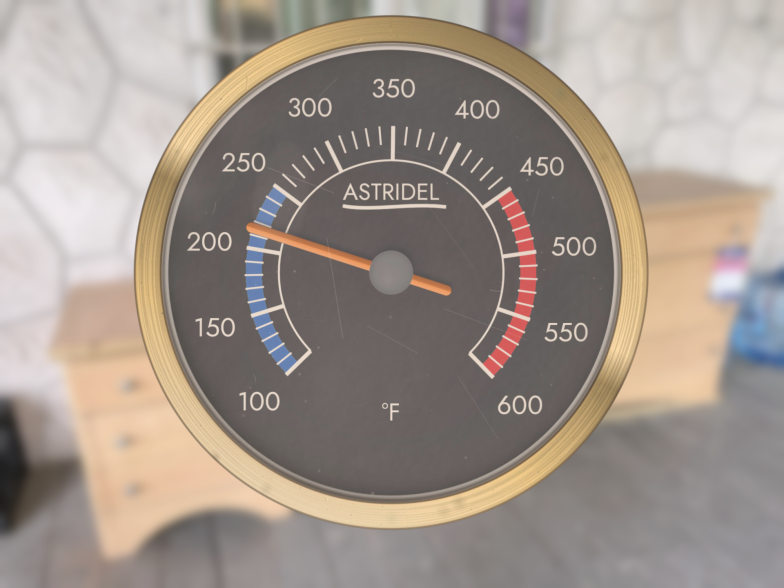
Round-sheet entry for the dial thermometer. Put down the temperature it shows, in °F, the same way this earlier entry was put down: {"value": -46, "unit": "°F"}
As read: {"value": 215, "unit": "°F"}
